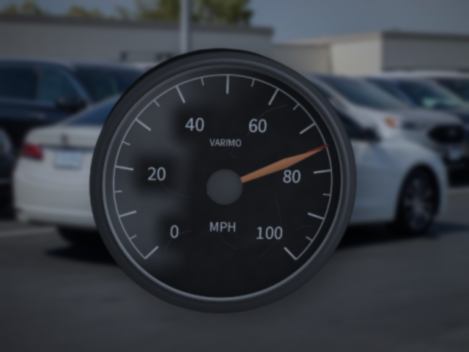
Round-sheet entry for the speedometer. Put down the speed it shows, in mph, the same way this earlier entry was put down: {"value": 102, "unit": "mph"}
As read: {"value": 75, "unit": "mph"}
